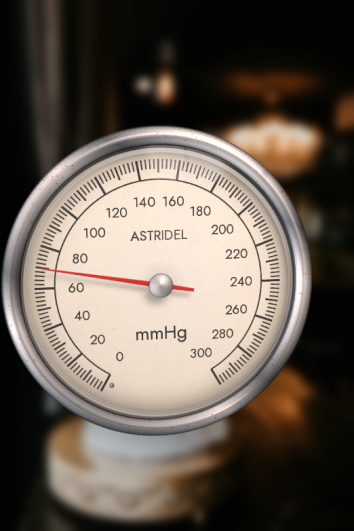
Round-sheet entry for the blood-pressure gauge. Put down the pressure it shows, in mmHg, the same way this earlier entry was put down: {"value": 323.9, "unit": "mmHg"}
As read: {"value": 70, "unit": "mmHg"}
